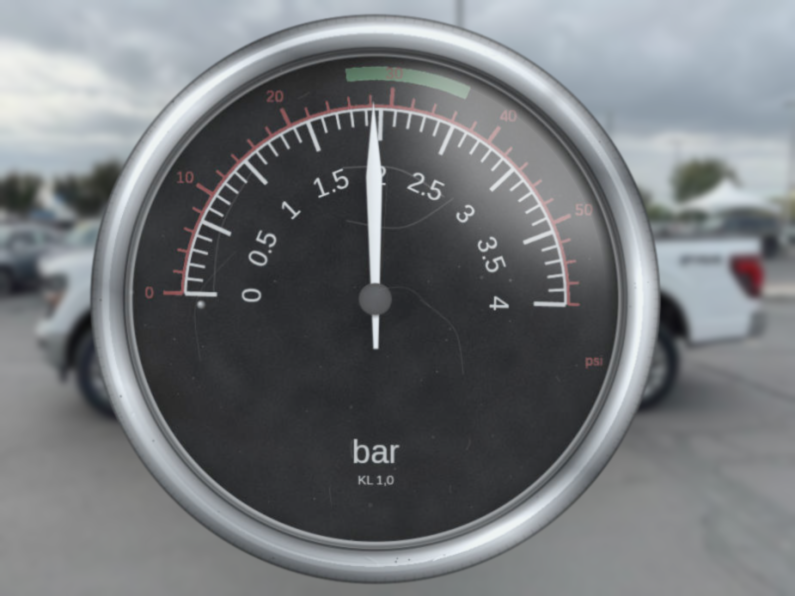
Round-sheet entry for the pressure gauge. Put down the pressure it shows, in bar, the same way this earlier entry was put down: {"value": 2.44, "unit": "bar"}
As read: {"value": 1.95, "unit": "bar"}
